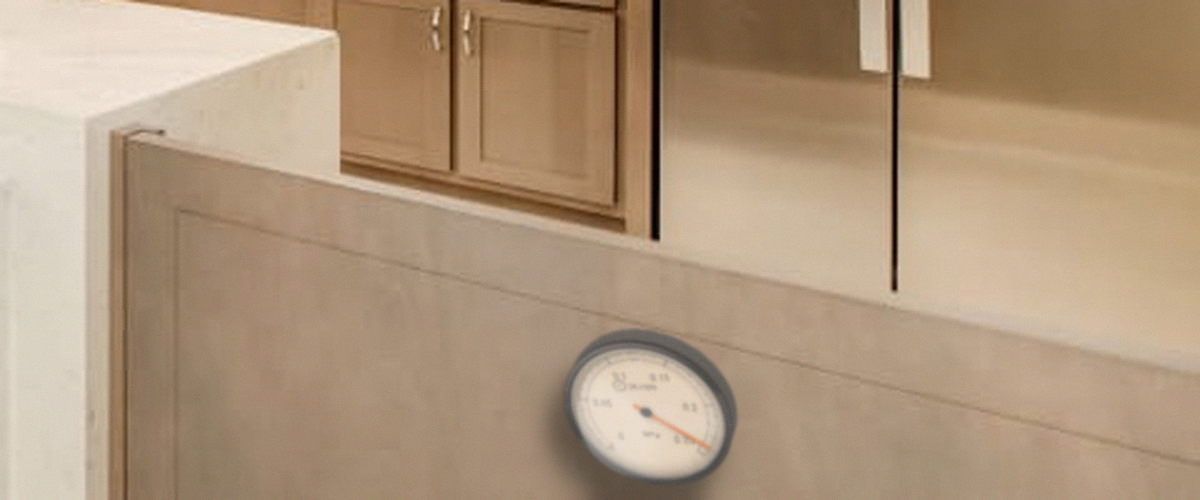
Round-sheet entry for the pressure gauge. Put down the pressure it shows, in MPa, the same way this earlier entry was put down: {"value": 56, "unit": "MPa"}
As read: {"value": 0.24, "unit": "MPa"}
